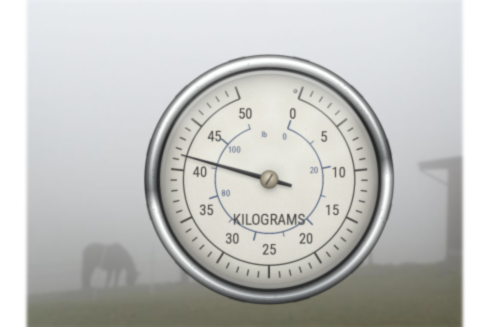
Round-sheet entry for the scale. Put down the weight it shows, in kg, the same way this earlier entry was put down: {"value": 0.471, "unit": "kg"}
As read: {"value": 41.5, "unit": "kg"}
